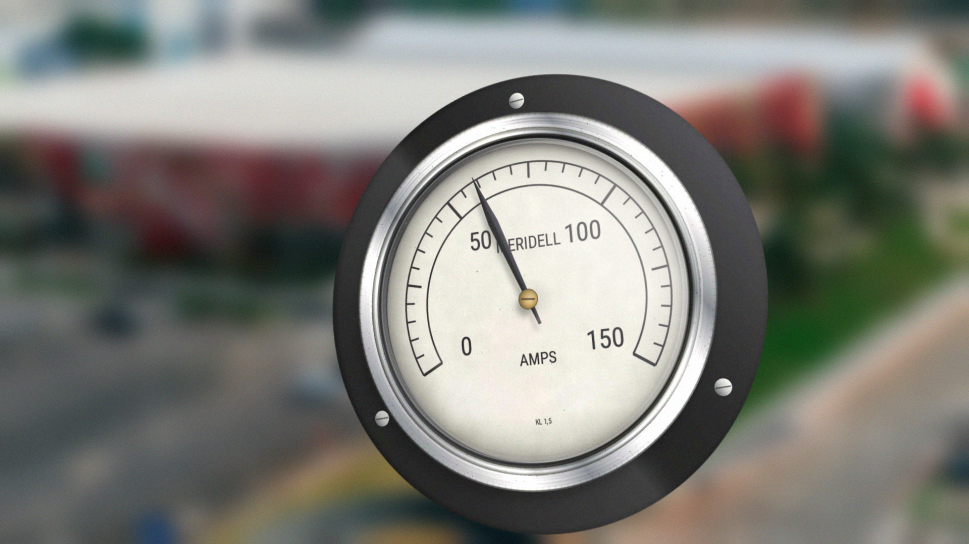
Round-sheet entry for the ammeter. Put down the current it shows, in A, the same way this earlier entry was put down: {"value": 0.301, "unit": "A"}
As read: {"value": 60, "unit": "A"}
